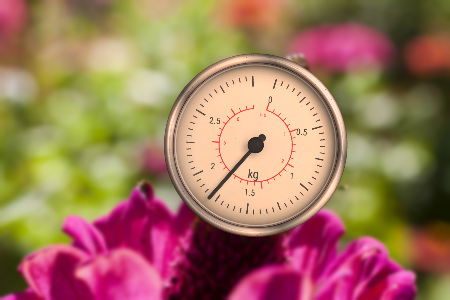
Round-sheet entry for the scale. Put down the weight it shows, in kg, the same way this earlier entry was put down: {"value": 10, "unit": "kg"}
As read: {"value": 1.8, "unit": "kg"}
